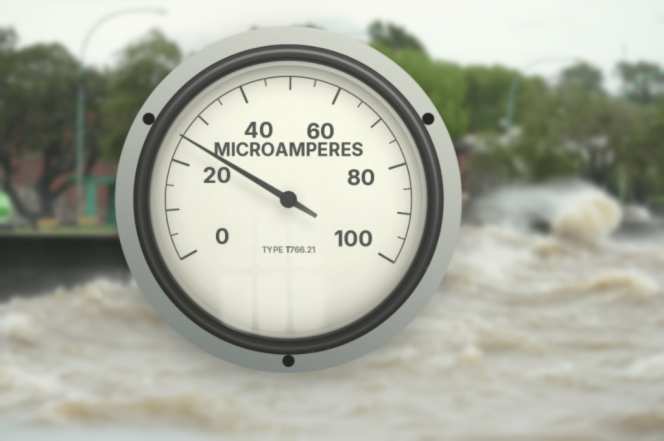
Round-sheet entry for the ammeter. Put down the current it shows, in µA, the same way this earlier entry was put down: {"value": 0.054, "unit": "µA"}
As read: {"value": 25, "unit": "µA"}
